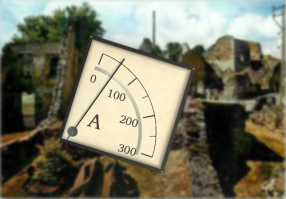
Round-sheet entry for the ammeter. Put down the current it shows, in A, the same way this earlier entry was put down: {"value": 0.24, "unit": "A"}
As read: {"value": 50, "unit": "A"}
